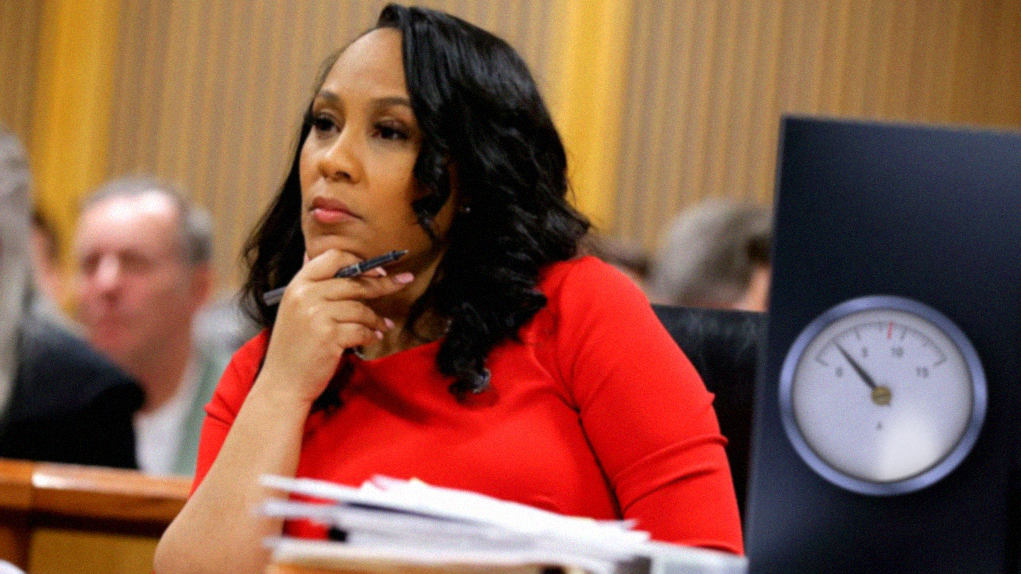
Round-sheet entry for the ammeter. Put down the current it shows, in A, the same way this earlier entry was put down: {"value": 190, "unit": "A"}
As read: {"value": 2.5, "unit": "A"}
